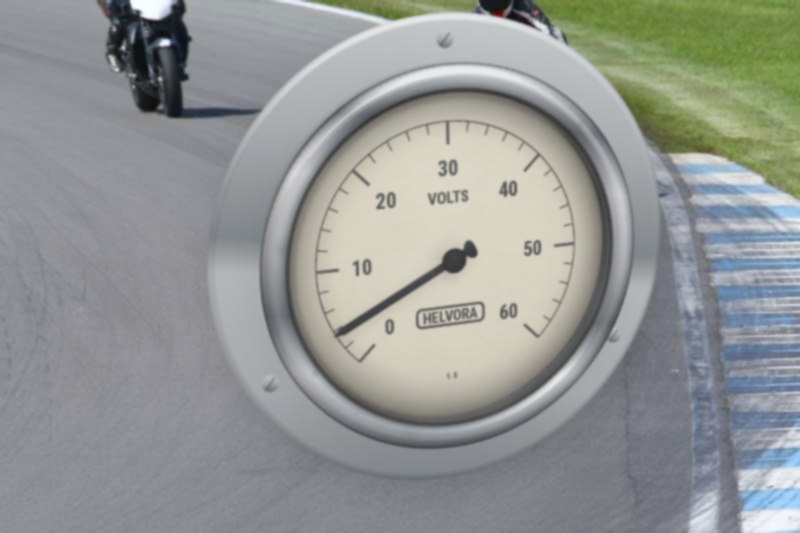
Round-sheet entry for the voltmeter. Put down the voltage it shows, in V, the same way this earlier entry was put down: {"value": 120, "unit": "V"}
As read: {"value": 4, "unit": "V"}
